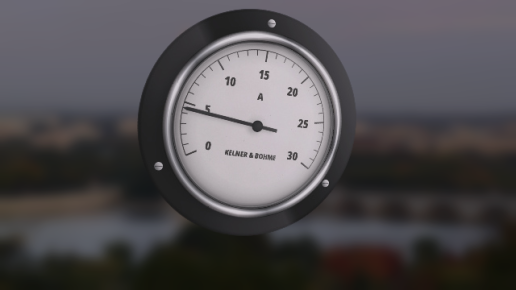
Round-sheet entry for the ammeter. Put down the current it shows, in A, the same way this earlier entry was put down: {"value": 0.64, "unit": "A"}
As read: {"value": 4.5, "unit": "A"}
